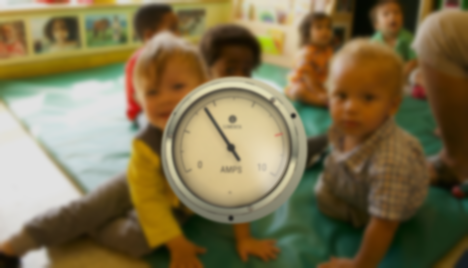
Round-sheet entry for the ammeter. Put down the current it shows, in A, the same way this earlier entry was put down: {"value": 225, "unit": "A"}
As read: {"value": 3.5, "unit": "A"}
